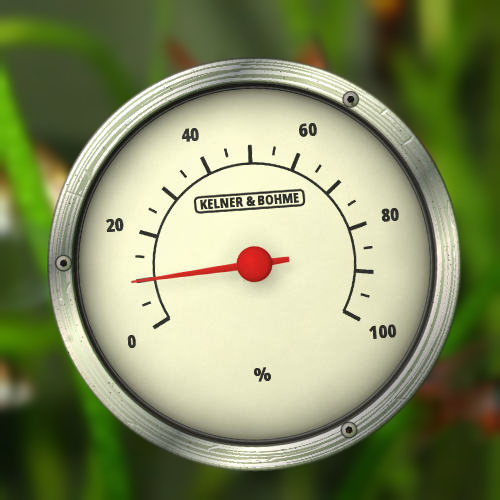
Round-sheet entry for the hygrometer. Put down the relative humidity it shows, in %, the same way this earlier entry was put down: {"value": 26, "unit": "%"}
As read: {"value": 10, "unit": "%"}
